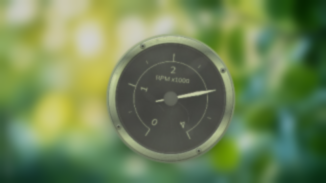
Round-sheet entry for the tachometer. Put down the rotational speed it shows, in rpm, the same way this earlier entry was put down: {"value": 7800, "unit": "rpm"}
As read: {"value": 3000, "unit": "rpm"}
